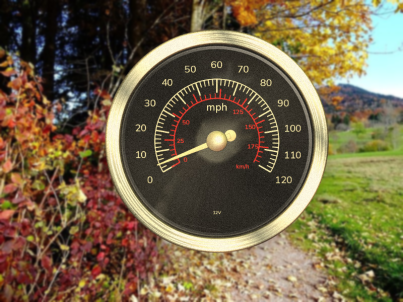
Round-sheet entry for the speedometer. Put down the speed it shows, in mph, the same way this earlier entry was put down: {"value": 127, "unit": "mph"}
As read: {"value": 4, "unit": "mph"}
